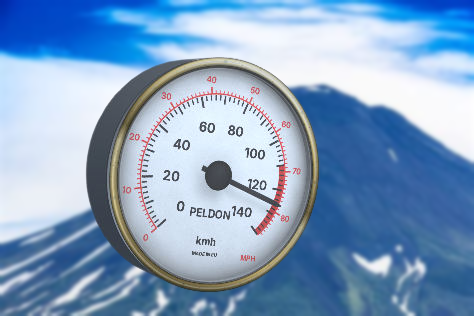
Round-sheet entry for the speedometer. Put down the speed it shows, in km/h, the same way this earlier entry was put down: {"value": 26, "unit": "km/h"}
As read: {"value": 126, "unit": "km/h"}
